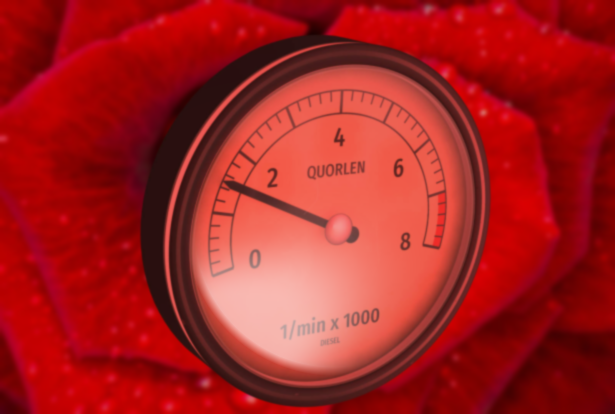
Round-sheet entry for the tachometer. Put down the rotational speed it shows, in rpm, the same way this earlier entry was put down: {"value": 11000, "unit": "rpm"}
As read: {"value": 1500, "unit": "rpm"}
